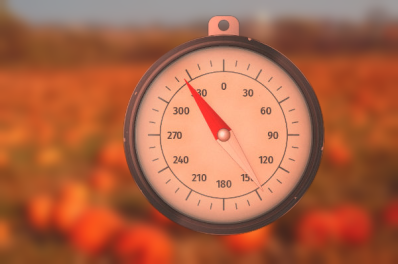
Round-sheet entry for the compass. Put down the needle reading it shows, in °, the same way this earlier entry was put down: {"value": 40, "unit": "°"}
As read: {"value": 325, "unit": "°"}
